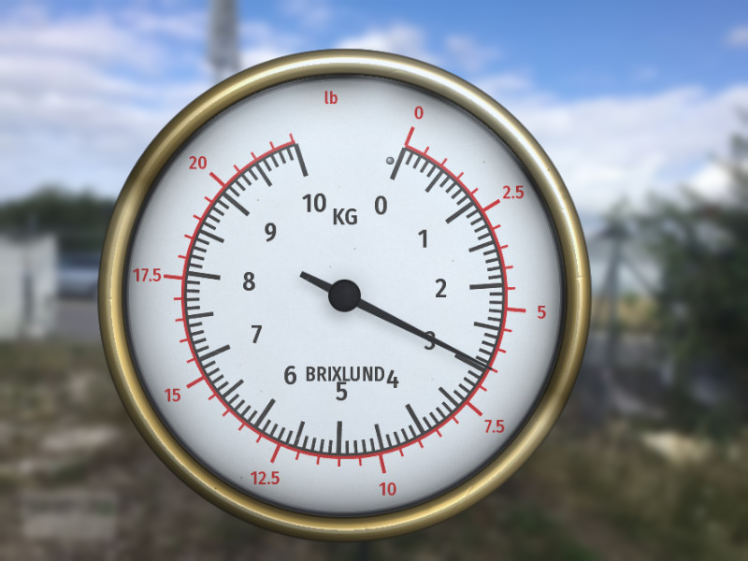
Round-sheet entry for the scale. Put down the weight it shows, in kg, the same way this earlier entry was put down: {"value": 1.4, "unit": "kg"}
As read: {"value": 2.95, "unit": "kg"}
